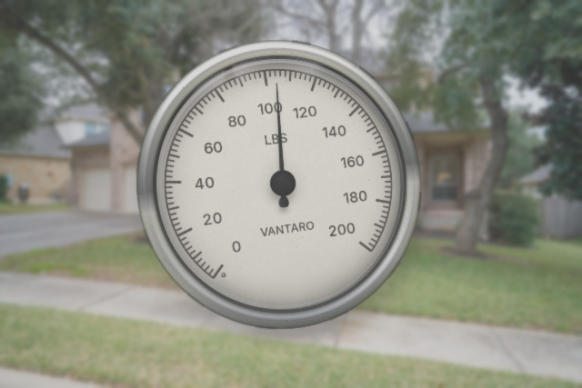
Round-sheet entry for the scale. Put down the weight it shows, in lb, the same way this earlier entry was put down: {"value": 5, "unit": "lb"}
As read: {"value": 104, "unit": "lb"}
